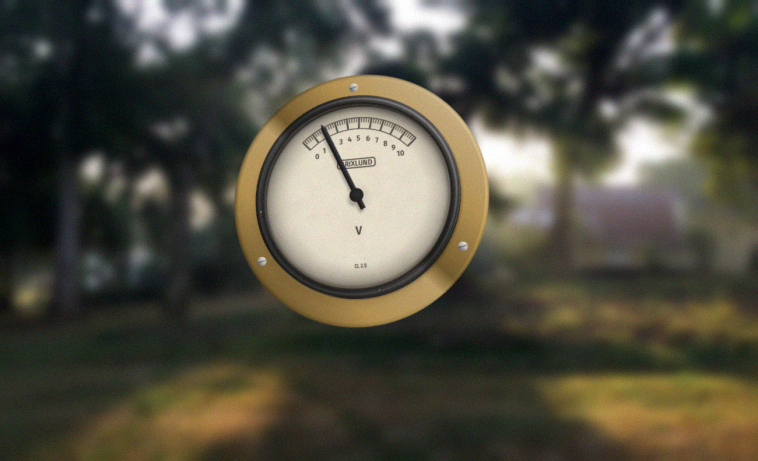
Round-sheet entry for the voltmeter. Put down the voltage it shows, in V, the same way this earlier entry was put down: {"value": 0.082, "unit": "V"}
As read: {"value": 2, "unit": "V"}
